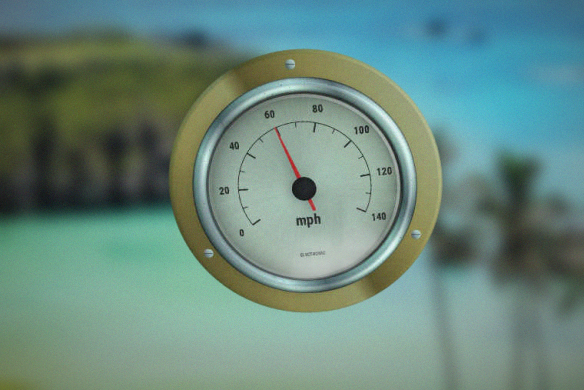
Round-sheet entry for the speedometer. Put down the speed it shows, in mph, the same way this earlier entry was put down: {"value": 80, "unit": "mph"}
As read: {"value": 60, "unit": "mph"}
